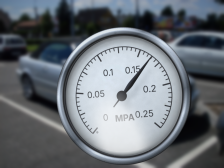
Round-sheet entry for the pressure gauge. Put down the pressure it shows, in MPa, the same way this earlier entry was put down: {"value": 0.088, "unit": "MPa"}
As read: {"value": 0.165, "unit": "MPa"}
